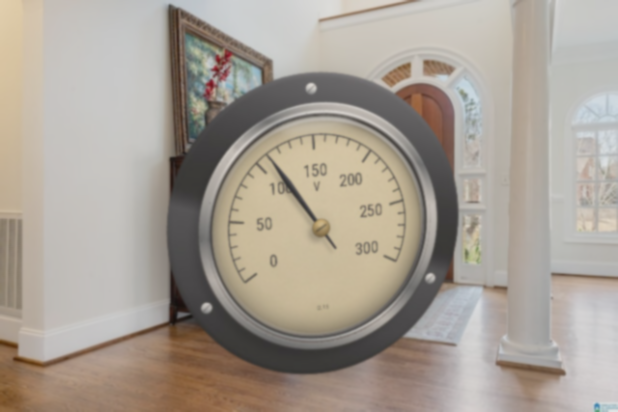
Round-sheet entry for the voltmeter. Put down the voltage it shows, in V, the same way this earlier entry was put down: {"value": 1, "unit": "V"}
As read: {"value": 110, "unit": "V"}
